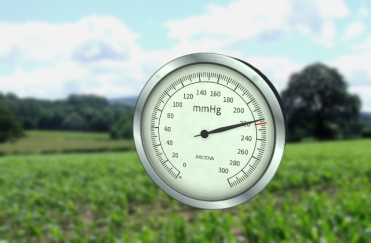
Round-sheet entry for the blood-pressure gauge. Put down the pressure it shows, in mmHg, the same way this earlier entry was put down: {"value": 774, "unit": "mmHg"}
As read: {"value": 220, "unit": "mmHg"}
